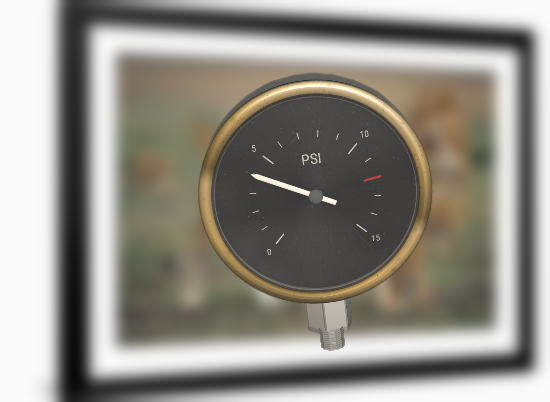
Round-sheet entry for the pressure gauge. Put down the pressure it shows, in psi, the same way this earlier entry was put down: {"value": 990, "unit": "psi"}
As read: {"value": 4, "unit": "psi"}
